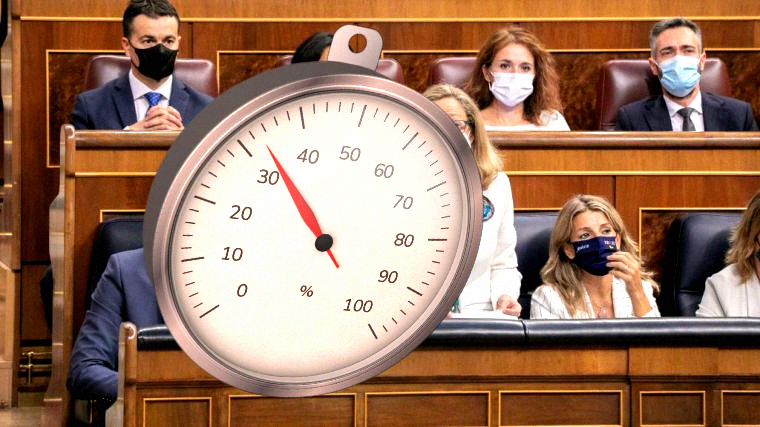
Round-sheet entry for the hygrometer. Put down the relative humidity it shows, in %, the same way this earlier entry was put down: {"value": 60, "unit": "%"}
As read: {"value": 33, "unit": "%"}
